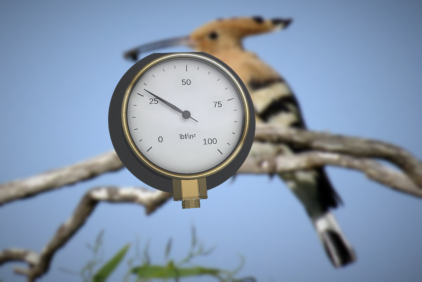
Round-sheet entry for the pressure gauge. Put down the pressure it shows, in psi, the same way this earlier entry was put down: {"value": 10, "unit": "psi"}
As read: {"value": 27.5, "unit": "psi"}
